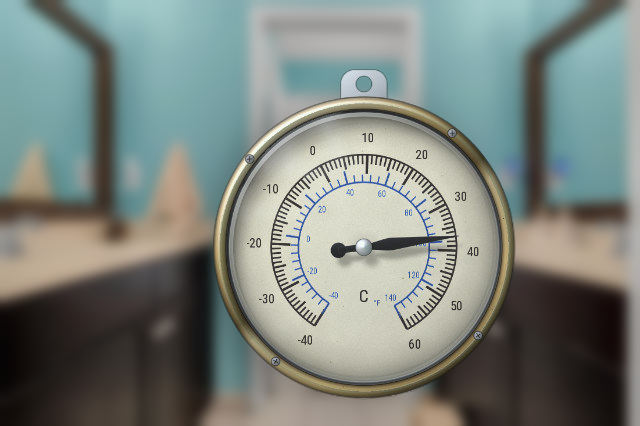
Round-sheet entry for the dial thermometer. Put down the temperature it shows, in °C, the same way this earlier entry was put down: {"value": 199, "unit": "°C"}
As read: {"value": 37, "unit": "°C"}
